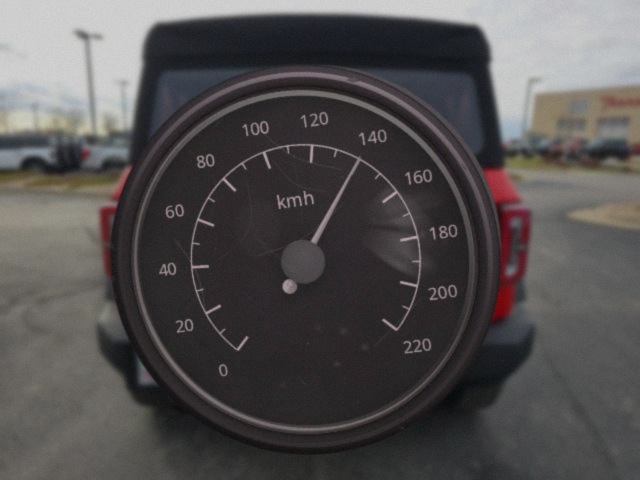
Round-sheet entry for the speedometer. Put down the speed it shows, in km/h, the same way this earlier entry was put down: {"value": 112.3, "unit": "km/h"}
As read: {"value": 140, "unit": "km/h"}
